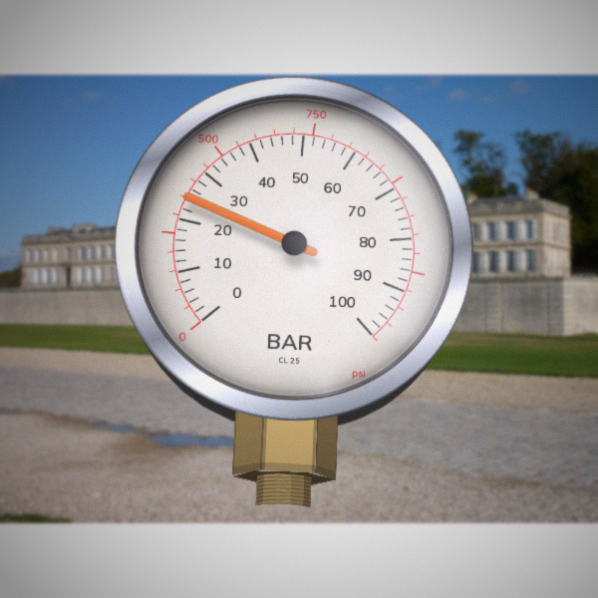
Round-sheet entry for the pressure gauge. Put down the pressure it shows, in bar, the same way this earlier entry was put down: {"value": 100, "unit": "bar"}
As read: {"value": 24, "unit": "bar"}
